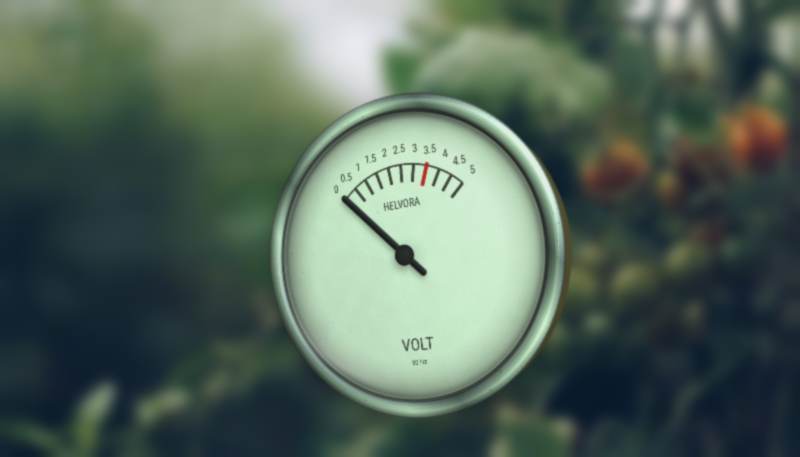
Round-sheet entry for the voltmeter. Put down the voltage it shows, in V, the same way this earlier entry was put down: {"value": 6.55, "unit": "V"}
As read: {"value": 0, "unit": "V"}
